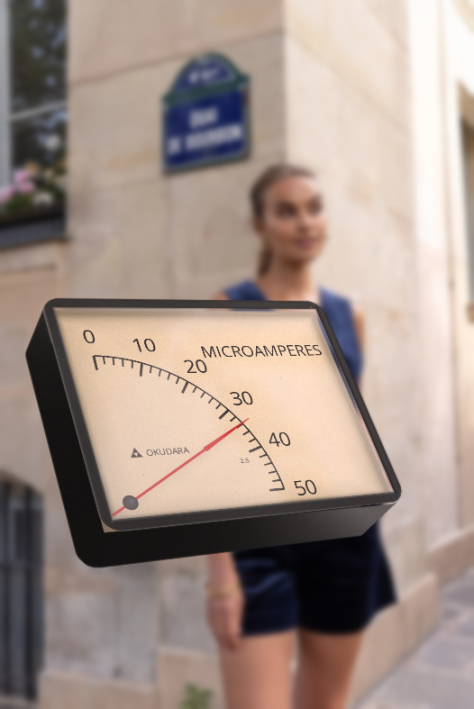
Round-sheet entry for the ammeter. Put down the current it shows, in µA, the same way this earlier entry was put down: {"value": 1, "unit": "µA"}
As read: {"value": 34, "unit": "µA"}
